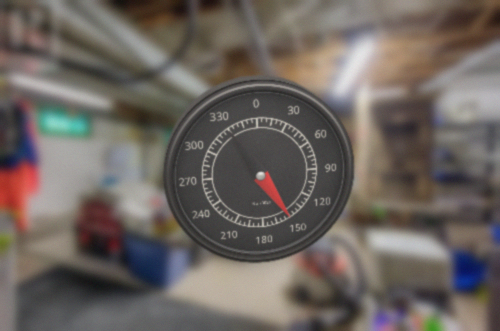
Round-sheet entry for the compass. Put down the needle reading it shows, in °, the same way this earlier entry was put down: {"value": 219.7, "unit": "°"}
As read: {"value": 150, "unit": "°"}
